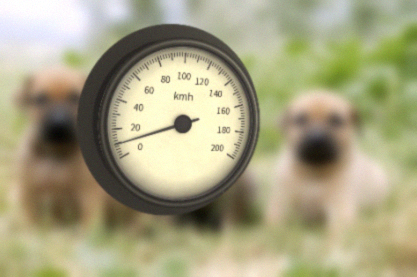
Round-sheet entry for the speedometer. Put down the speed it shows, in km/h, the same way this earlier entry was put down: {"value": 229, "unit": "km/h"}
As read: {"value": 10, "unit": "km/h"}
